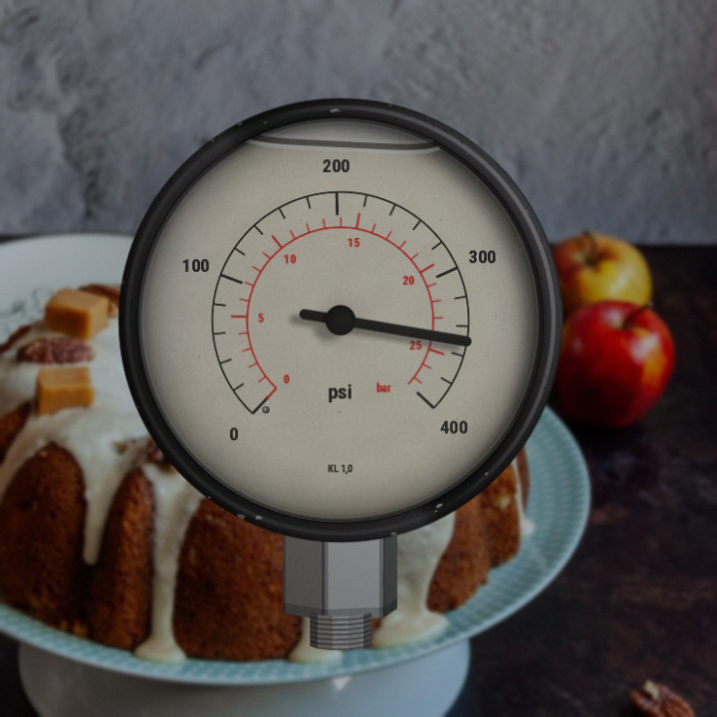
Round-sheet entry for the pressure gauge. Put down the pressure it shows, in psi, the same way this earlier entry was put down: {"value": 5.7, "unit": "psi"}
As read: {"value": 350, "unit": "psi"}
